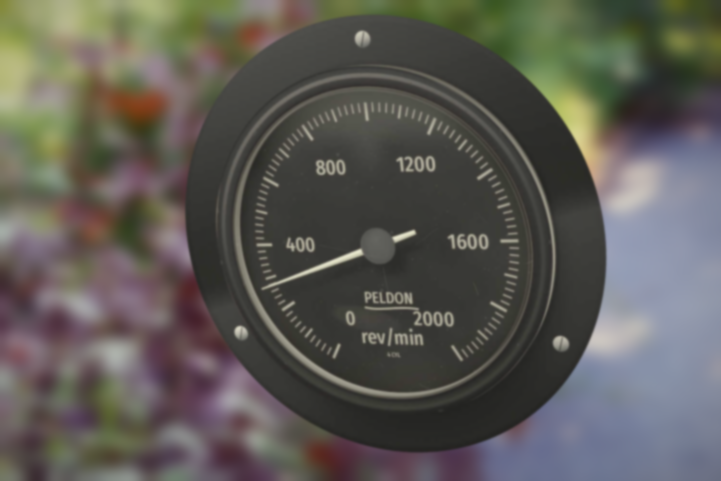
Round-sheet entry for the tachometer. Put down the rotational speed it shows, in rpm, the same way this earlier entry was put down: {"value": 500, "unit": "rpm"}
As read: {"value": 280, "unit": "rpm"}
